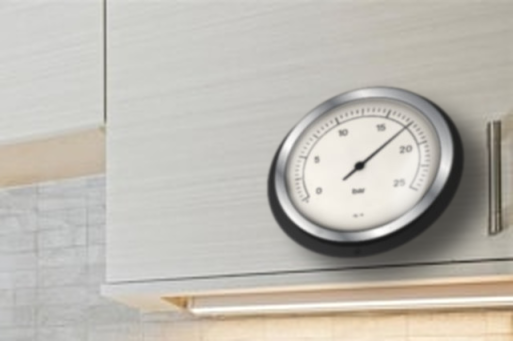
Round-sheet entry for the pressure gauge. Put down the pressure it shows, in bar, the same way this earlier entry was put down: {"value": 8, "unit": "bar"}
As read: {"value": 17.5, "unit": "bar"}
